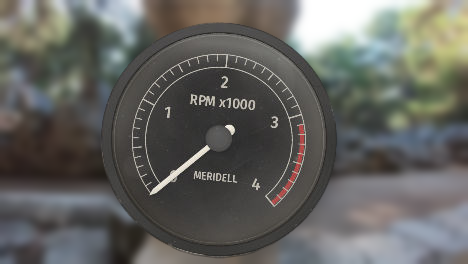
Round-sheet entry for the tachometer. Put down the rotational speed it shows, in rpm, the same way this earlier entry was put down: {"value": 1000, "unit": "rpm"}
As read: {"value": 0, "unit": "rpm"}
